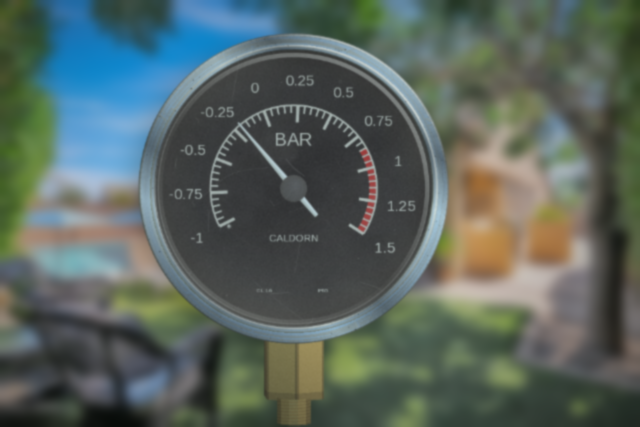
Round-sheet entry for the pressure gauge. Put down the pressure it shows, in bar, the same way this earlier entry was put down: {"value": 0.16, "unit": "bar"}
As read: {"value": -0.2, "unit": "bar"}
